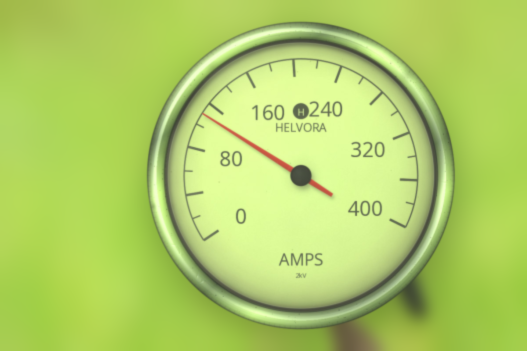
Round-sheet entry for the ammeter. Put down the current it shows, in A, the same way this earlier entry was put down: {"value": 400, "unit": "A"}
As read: {"value": 110, "unit": "A"}
